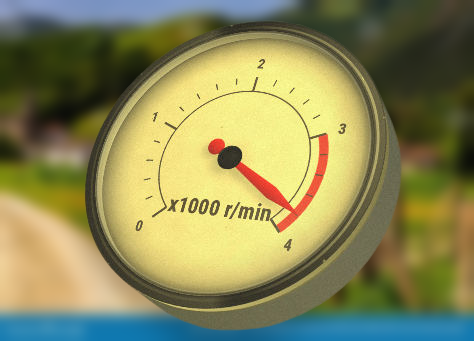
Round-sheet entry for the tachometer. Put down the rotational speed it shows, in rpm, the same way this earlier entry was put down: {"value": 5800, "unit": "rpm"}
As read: {"value": 3800, "unit": "rpm"}
